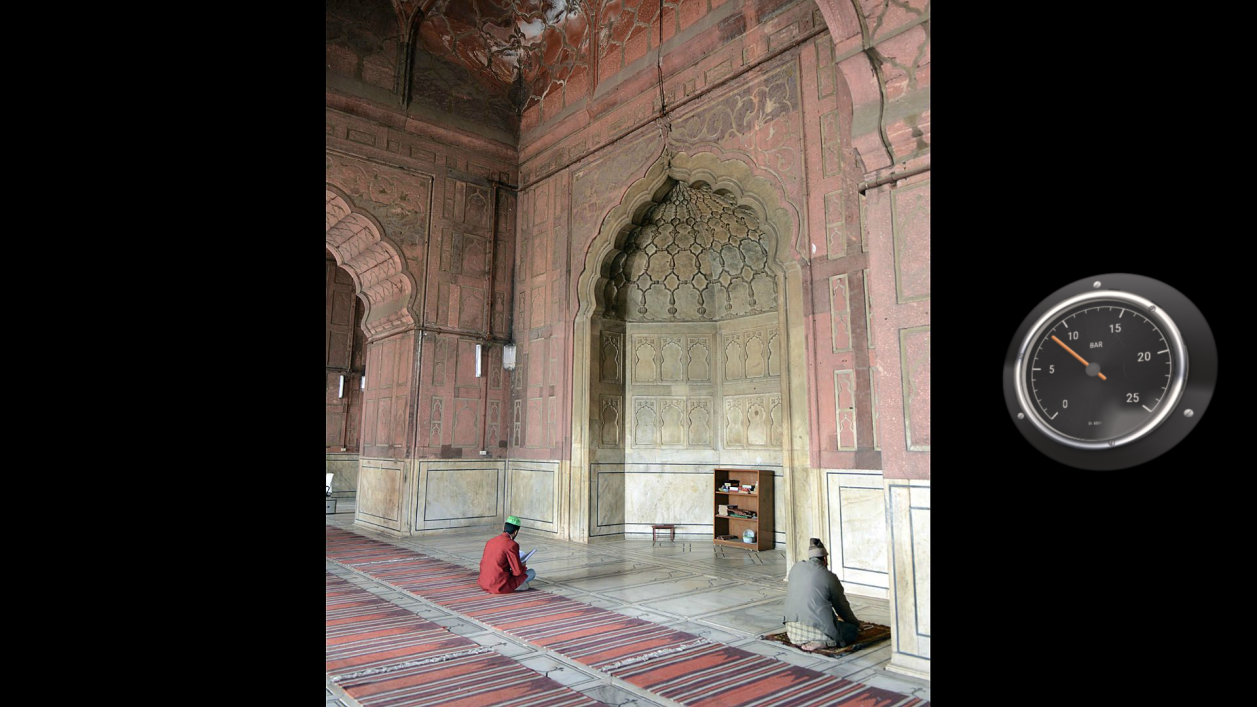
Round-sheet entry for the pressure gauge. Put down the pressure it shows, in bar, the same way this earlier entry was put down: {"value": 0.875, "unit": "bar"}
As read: {"value": 8.5, "unit": "bar"}
